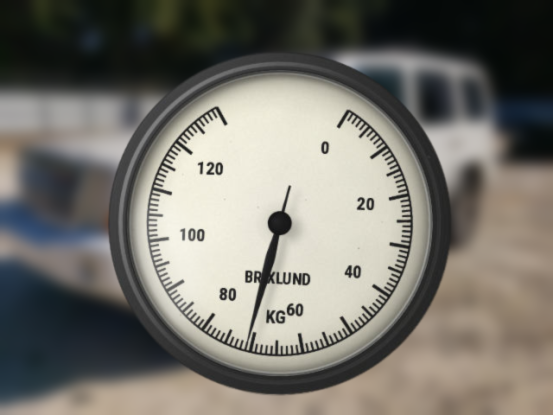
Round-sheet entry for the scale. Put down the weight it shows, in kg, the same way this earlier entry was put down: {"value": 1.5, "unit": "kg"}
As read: {"value": 71, "unit": "kg"}
